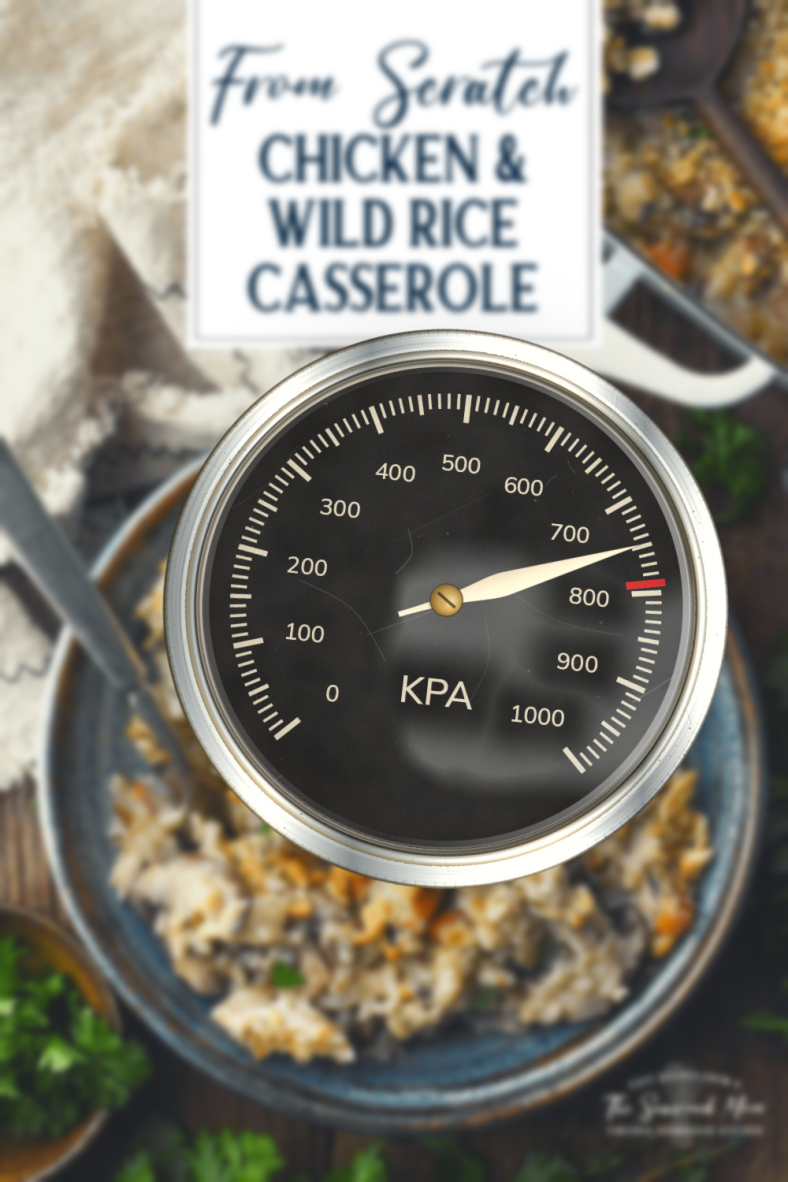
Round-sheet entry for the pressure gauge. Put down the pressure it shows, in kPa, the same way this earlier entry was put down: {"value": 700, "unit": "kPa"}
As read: {"value": 750, "unit": "kPa"}
